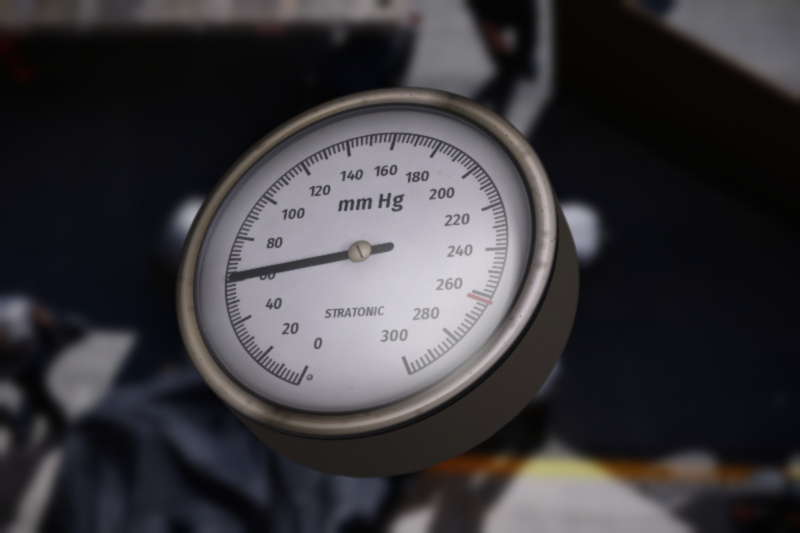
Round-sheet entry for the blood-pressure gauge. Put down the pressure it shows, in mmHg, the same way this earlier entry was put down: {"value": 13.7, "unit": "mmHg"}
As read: {"value": 60, "unit": "mmHg"}
